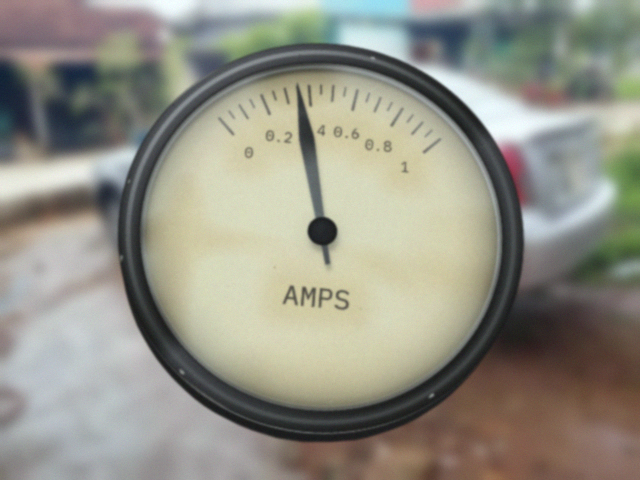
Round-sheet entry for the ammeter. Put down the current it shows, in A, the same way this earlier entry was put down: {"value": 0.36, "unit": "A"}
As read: {"value": 0.35, "unit": "A"}
